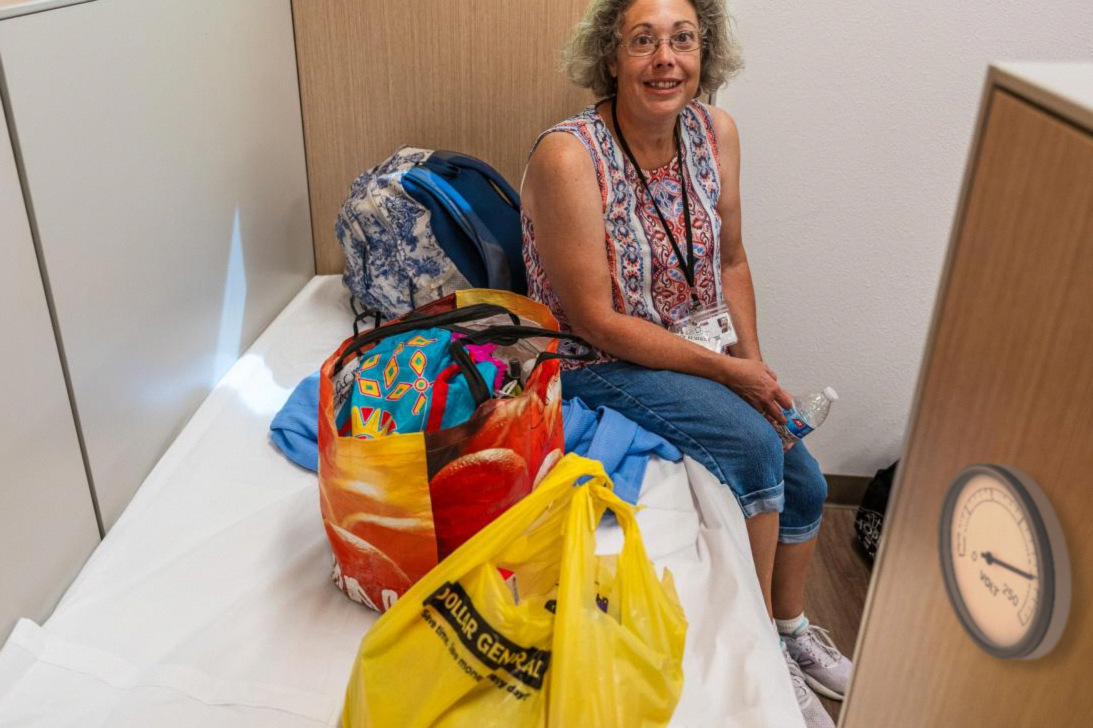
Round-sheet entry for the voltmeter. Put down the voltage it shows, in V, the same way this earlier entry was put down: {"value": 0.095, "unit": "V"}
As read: {"value": 200, "unit": "V"}
